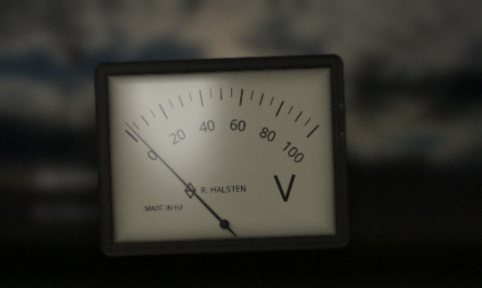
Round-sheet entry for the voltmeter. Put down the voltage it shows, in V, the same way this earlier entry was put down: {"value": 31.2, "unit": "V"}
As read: {"value": 2.5, "unit": "V"}
